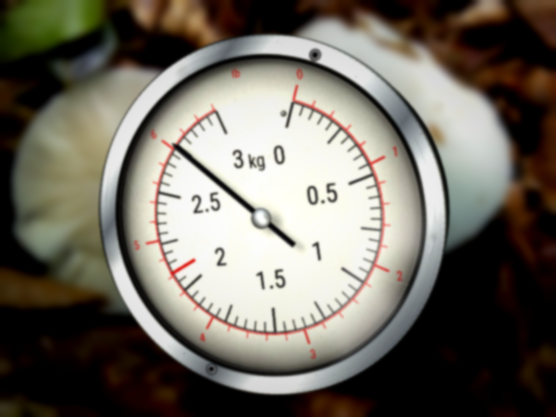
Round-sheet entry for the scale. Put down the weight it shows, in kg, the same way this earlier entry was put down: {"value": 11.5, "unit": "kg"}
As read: {"value": 2.75, "unit": "kg"}
